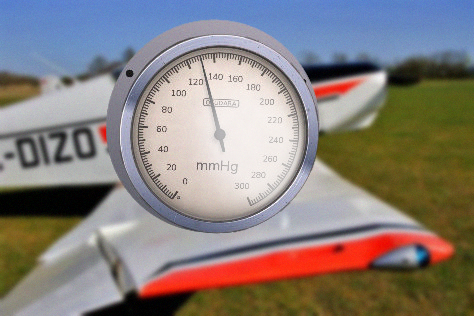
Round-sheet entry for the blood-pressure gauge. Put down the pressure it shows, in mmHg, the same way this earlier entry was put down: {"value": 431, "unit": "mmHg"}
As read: {"value": 130, "unit": "mmHg"}
